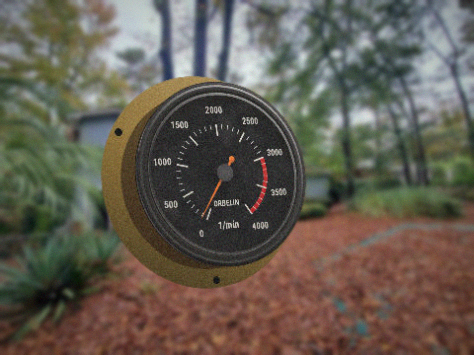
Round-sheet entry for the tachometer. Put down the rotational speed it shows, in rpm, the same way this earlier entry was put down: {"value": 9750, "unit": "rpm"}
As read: {"value": 100, "unit": "rpm"}
